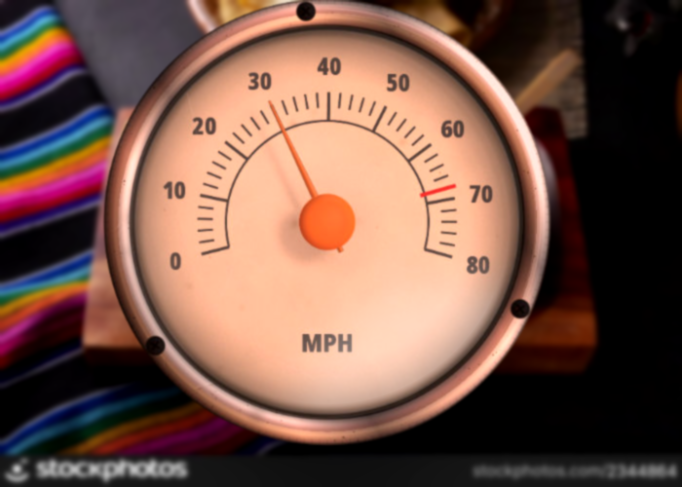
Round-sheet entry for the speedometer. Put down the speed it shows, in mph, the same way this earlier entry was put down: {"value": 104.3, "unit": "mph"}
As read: {"value": 30, "unit": "mph"}
